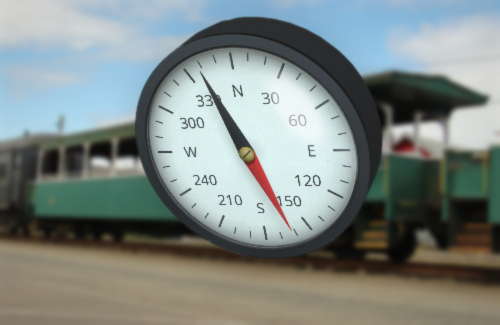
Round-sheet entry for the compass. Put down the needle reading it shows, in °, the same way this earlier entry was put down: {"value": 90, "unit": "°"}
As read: {"value": 160, "unit": "°"}
